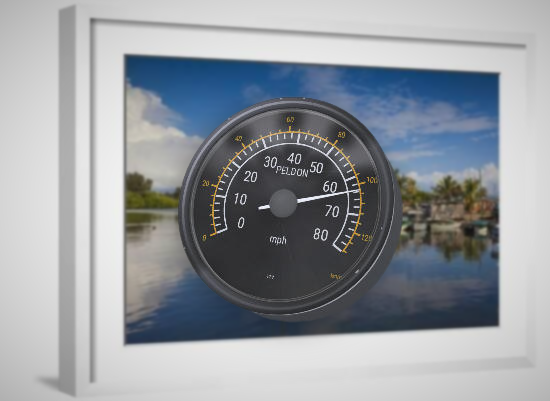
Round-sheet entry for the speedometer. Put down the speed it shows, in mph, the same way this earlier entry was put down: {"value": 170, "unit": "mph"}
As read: {"value": 64, "unit": "mph"}
